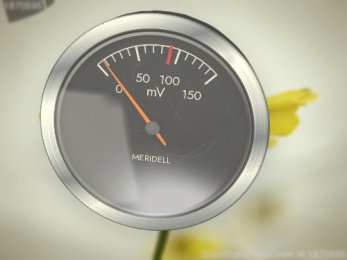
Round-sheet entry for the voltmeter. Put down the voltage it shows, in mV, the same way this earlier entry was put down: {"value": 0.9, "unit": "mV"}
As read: {"value": 10, "unit": "mV"}
